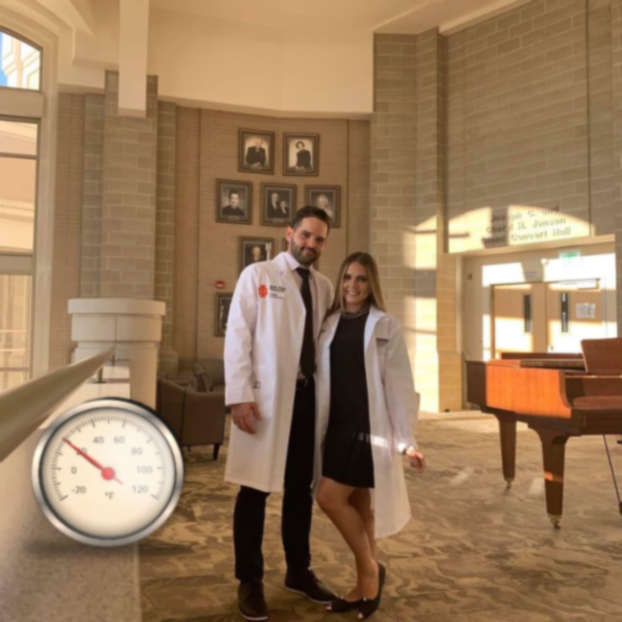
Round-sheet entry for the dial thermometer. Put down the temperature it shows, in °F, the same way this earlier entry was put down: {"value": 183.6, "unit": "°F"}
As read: {"value": 20, "unit": "°F"}
